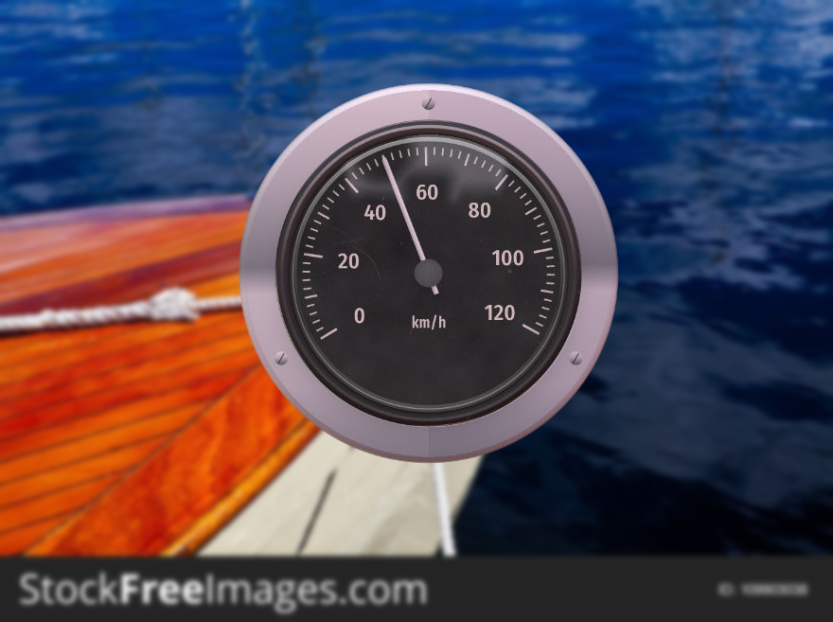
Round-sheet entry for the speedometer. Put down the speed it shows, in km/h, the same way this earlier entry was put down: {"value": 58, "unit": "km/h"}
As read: {"value": 50, "unit": "km/h"}
